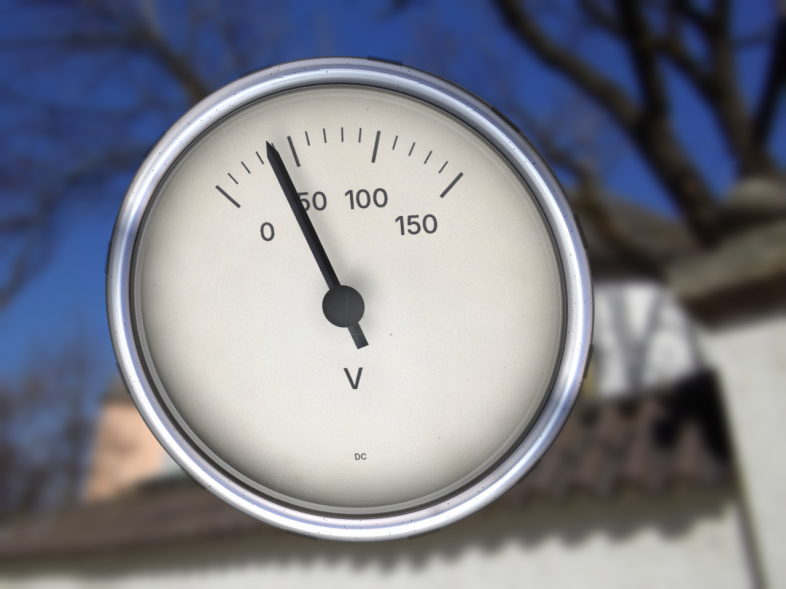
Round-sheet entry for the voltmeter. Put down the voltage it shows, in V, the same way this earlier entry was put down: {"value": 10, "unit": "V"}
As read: {"value": 40, "unit": "V"}
